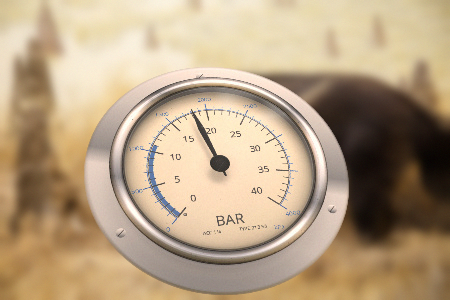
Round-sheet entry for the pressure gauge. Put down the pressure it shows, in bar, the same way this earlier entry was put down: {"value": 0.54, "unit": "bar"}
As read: {"value": 18, "unit": "bar"}
